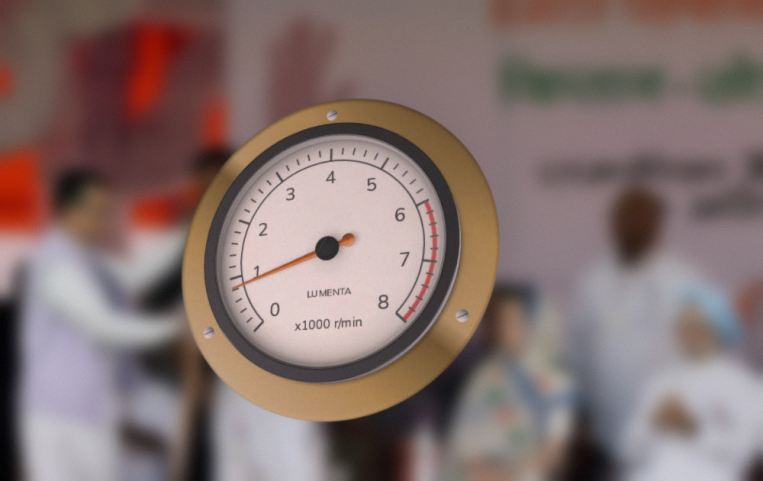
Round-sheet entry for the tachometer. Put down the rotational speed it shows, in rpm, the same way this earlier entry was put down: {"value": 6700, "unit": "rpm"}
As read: {"value": 800, "unit": "rpm"}
